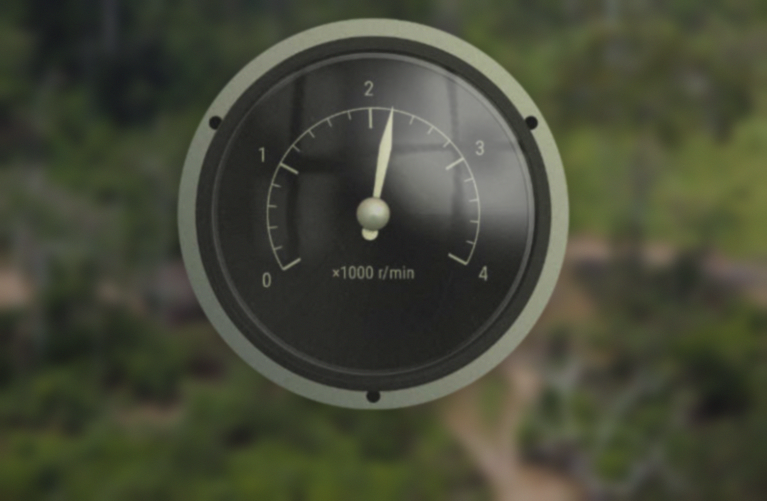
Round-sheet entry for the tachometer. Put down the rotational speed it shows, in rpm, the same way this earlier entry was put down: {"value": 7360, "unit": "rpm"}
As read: {"value": 2200, "unit": "rpm"}
